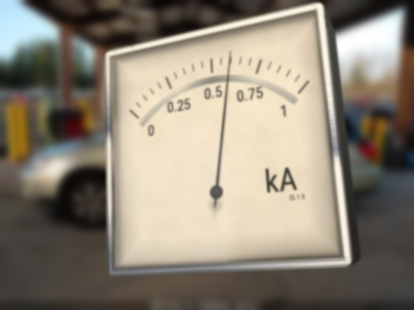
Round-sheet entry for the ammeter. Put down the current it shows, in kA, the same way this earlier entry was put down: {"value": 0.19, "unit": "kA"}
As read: {"value": 0.6, "unit": "kA"}
